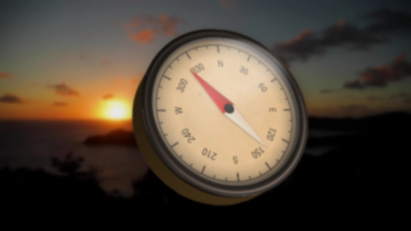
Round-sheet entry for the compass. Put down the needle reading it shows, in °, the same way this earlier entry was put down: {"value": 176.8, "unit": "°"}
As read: {"value": 320, "unit": "°"}
